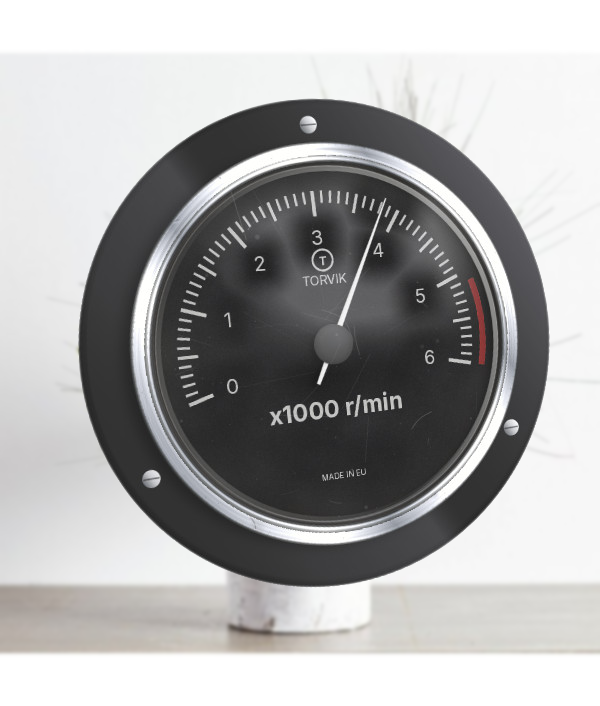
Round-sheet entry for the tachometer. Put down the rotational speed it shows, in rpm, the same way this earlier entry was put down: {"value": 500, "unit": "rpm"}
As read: {"value": 3800, "unit": "rpm"}
